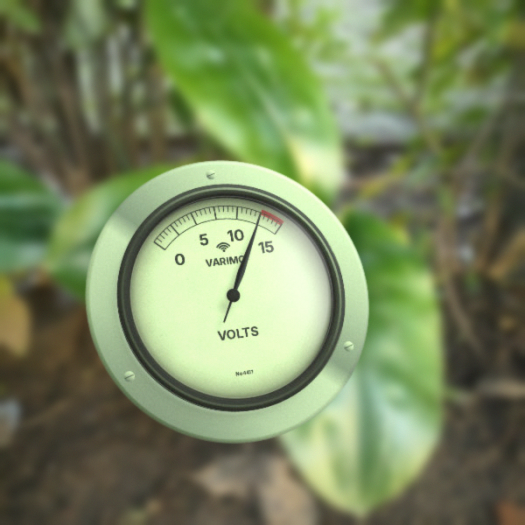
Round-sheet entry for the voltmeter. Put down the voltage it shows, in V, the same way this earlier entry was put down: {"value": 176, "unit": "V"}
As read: {"value": 12.5, "unit": "V"}
